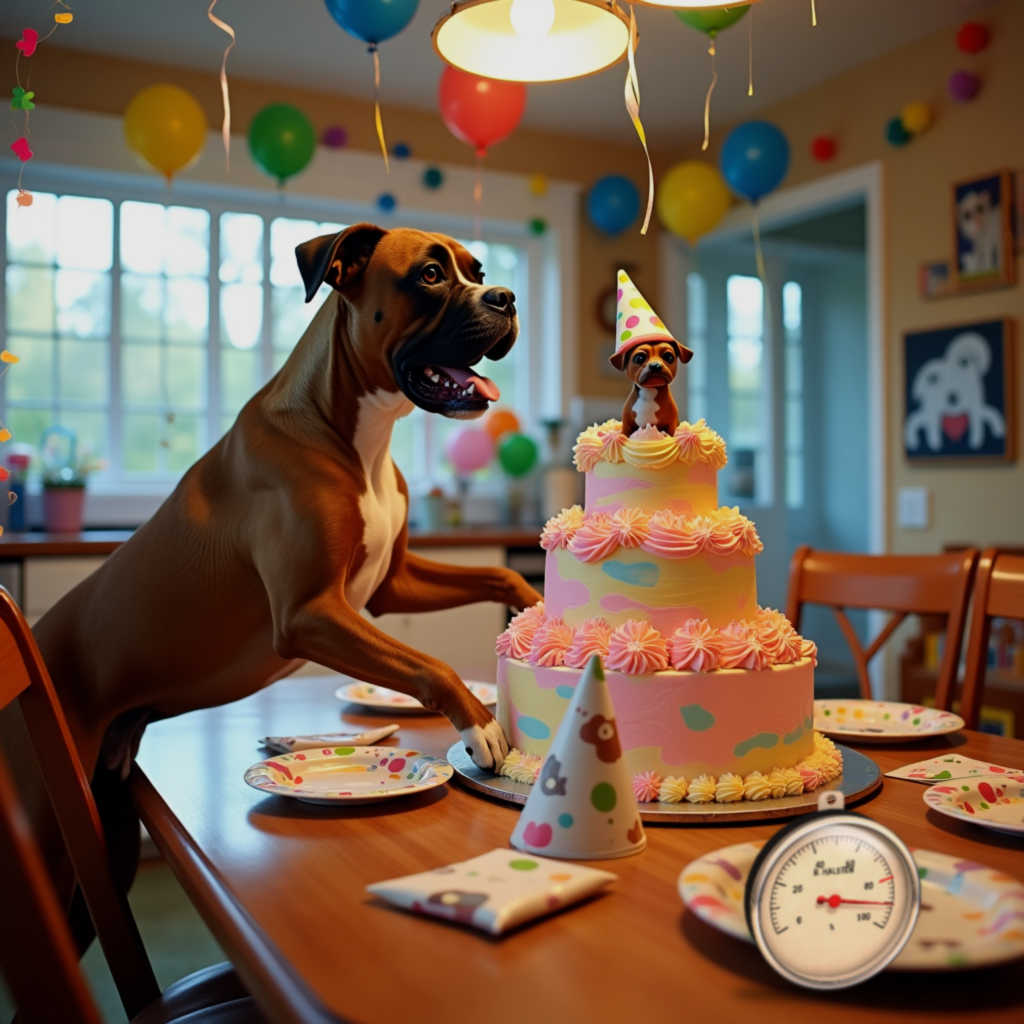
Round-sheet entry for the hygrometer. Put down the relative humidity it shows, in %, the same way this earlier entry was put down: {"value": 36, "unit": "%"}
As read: {"value": 90, "unit": "%"}
